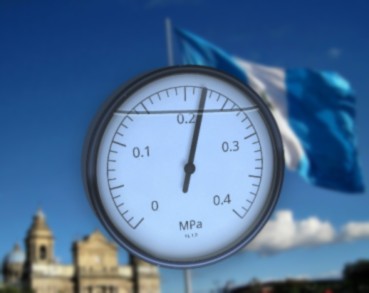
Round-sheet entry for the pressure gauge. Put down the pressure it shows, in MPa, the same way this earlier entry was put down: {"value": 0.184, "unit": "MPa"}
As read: {"value": 0.22, "unit": "MPa"}
